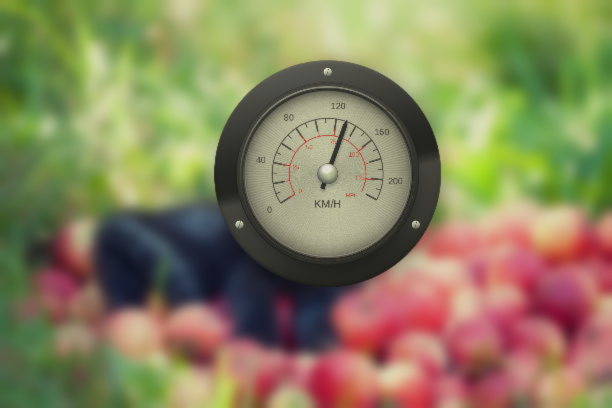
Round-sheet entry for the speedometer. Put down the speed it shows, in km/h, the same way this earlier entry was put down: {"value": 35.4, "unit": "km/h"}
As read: {"value": 130, "unit": "km/h"}
